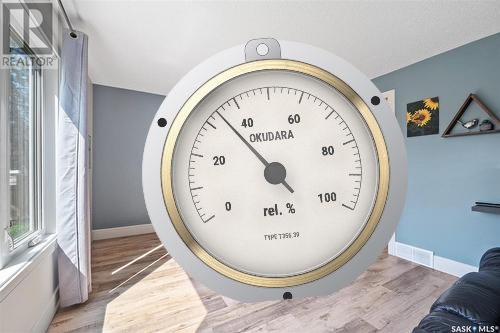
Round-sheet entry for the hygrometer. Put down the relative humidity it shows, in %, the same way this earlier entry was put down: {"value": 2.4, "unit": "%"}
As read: {"value": 34, "unit": "%"}
